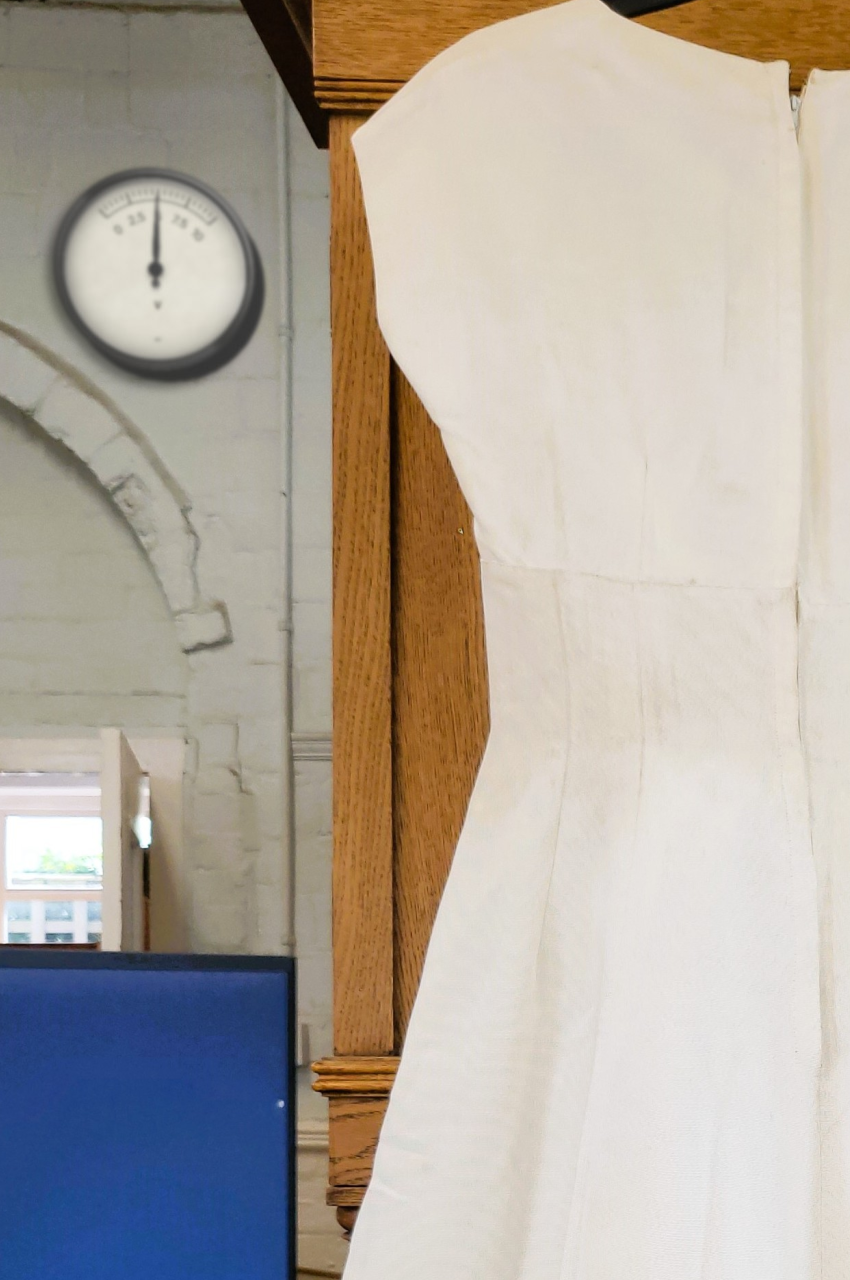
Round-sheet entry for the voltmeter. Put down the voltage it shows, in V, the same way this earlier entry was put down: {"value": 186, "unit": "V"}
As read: {"value": 5, "unit": "V"}
